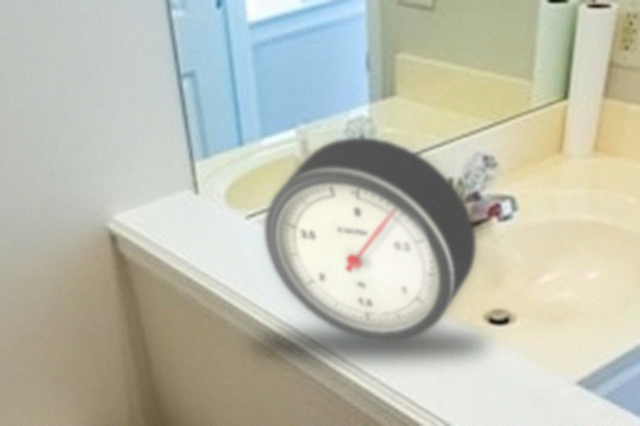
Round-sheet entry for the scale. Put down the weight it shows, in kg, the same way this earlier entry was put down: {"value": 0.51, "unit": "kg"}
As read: {"value": 0.25, "unit": "kg"}
